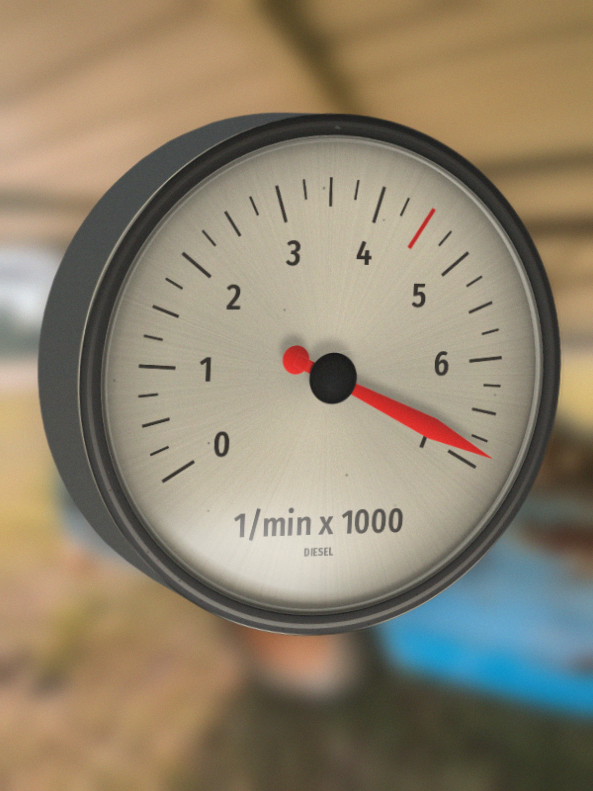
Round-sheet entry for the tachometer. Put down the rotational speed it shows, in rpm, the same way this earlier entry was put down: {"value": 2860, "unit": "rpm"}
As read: {"value": 6875, "unit": "rpm"}
